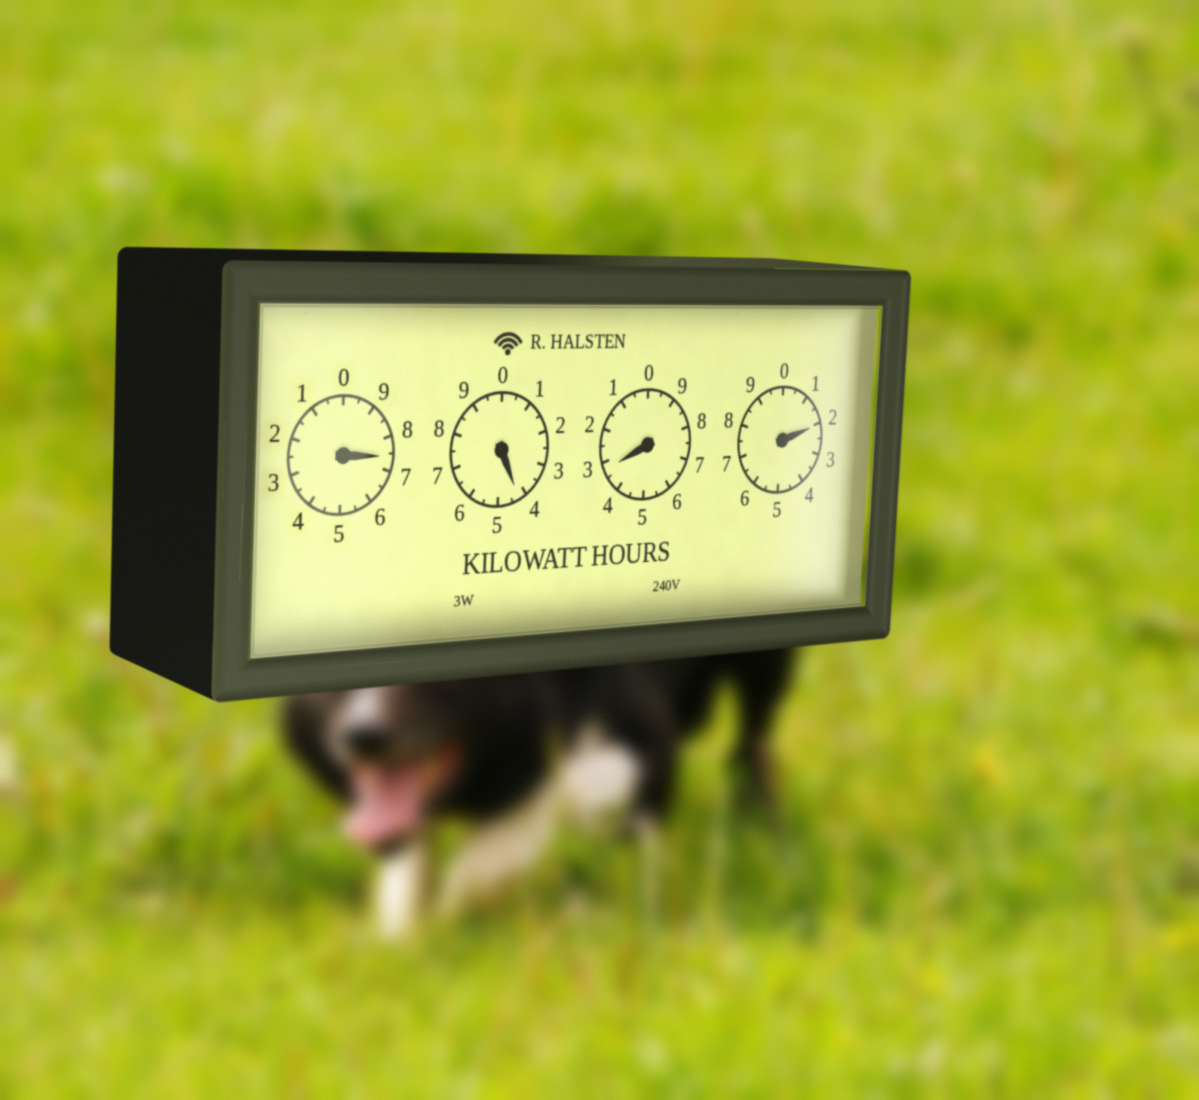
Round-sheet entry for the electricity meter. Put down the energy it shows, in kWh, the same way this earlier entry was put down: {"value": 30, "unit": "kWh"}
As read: {"value": 7432, "unit": "kWh"}
